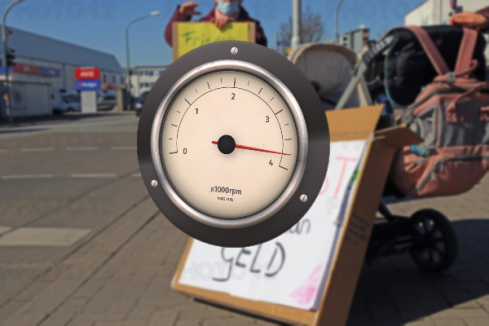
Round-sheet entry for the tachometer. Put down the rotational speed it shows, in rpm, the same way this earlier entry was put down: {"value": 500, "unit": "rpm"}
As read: {"value": 3750, "unit": "rpm"}
